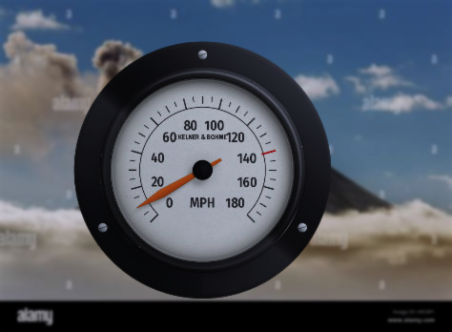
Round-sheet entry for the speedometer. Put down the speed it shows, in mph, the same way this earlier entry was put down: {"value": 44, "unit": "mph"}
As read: {"value": 10, "unit": "mph"}
